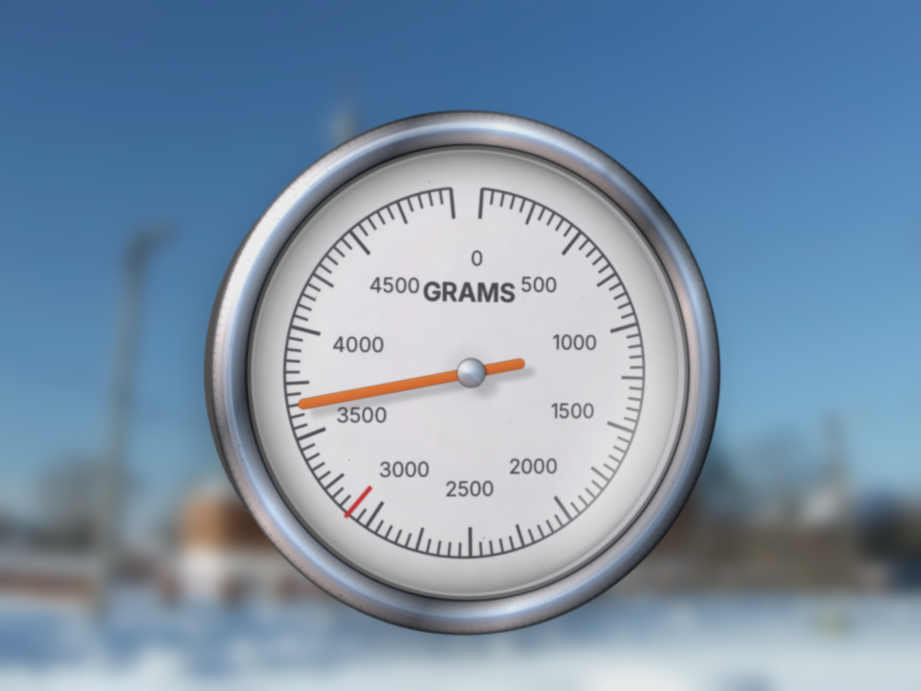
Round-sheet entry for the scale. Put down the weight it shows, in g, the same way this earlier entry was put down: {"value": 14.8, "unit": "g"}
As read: {"value": 3650, "unit": "g"}
